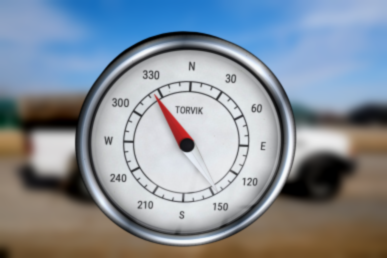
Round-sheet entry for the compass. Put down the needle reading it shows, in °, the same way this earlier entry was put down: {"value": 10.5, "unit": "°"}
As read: {"value": 325, "unit": "°"}
